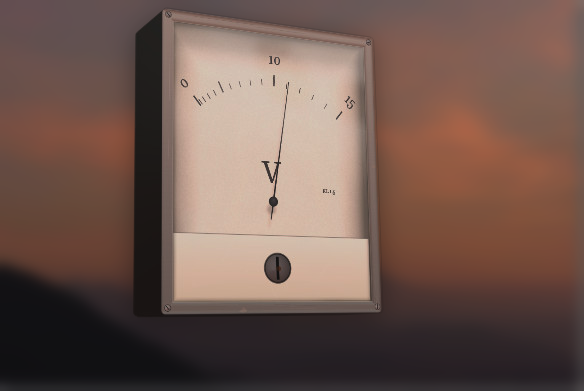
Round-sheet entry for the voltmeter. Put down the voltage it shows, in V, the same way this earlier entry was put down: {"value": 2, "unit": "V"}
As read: {"value": 11, "unit": "V"}
